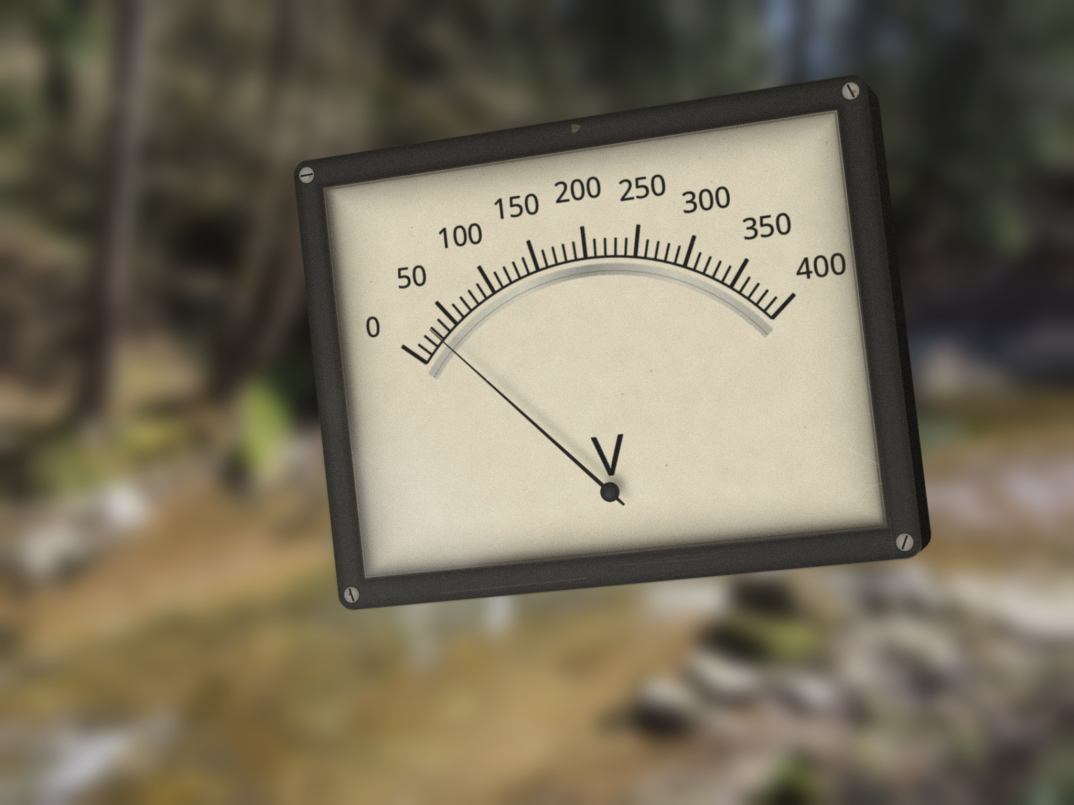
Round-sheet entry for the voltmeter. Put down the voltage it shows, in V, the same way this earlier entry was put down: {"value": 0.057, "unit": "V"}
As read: {"value": 30, "unit": "V"}
